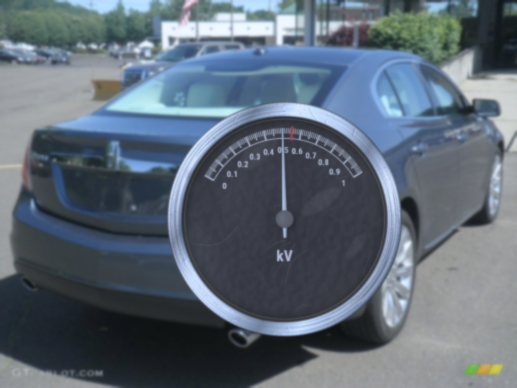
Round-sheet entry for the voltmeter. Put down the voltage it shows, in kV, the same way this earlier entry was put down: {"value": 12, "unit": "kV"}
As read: {"value": 0.5, "unit": "kV"}
